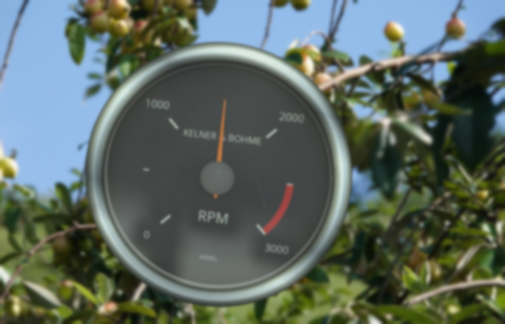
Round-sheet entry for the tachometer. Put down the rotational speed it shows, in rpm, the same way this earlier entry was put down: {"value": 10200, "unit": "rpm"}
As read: {"value": 1500, "unit": "rpm"}
